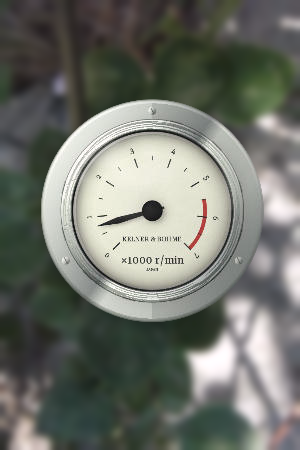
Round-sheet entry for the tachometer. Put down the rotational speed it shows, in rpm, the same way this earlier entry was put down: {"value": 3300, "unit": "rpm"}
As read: {"value": 750, "unit": "rpm"}
